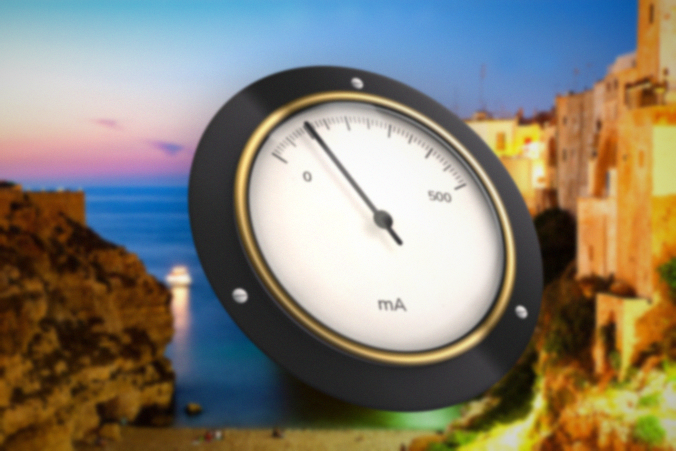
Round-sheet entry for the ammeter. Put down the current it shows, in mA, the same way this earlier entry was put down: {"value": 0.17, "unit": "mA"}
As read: {"value": 100, "unit": "mA"}
